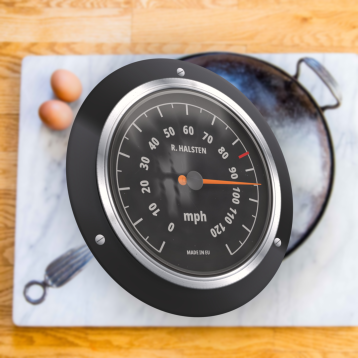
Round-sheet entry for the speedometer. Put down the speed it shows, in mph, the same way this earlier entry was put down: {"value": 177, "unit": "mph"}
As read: {"value": 95, "unit": "mph"}
